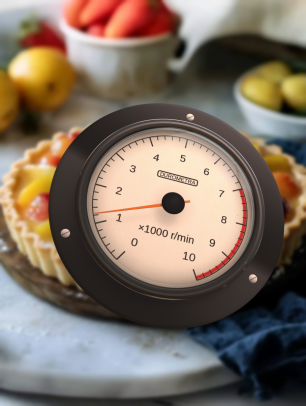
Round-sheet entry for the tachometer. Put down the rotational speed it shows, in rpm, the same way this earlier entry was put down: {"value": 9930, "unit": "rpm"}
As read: {"value": 1200, "unit": "rpm"}
